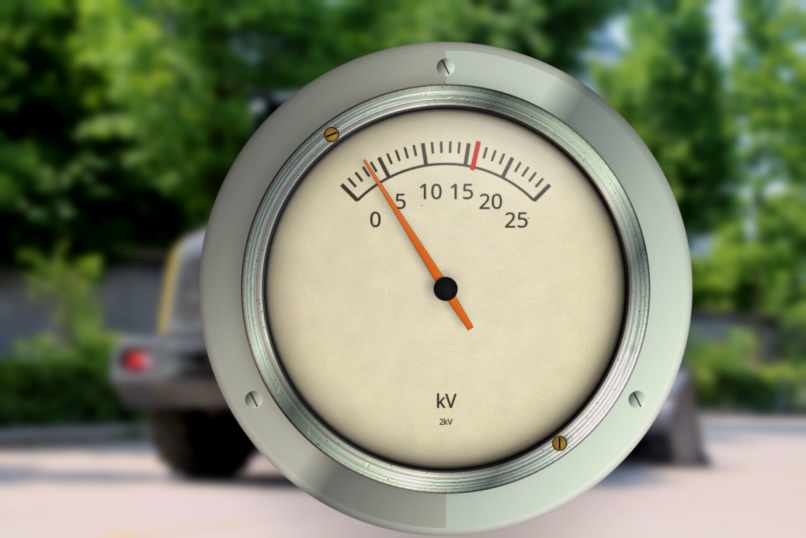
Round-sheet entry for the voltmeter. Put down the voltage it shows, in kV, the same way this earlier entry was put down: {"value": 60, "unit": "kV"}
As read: {"value": 3.5, "unit": "kV"}
